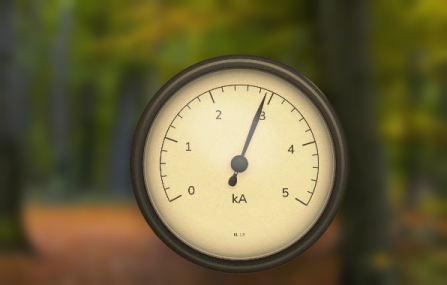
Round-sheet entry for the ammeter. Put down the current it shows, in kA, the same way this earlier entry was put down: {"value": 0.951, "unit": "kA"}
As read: {"value": 2.9, "unit": "kA"}
